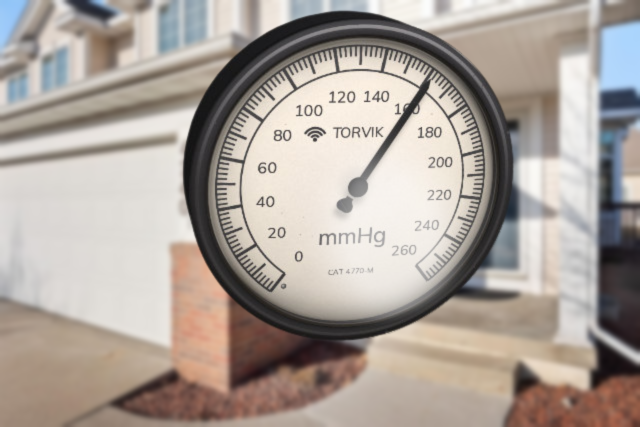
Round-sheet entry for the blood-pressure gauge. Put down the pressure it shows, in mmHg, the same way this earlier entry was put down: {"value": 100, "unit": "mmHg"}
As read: {"value": 160, "unit": "mmHg"}
